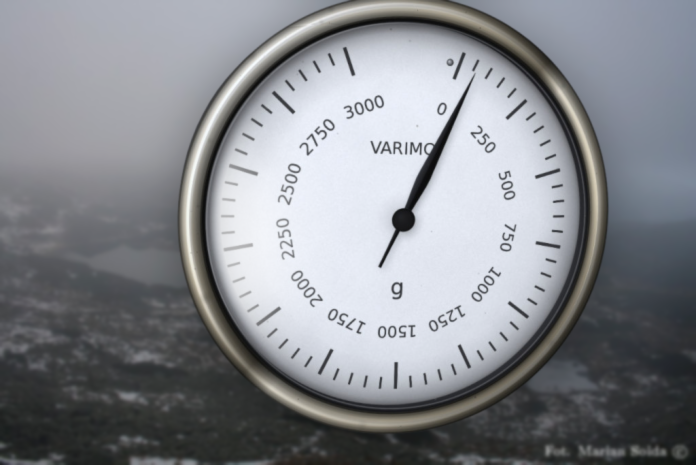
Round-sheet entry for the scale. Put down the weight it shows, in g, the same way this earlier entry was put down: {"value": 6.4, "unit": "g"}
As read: {"value": 50, "unit": "g"}
